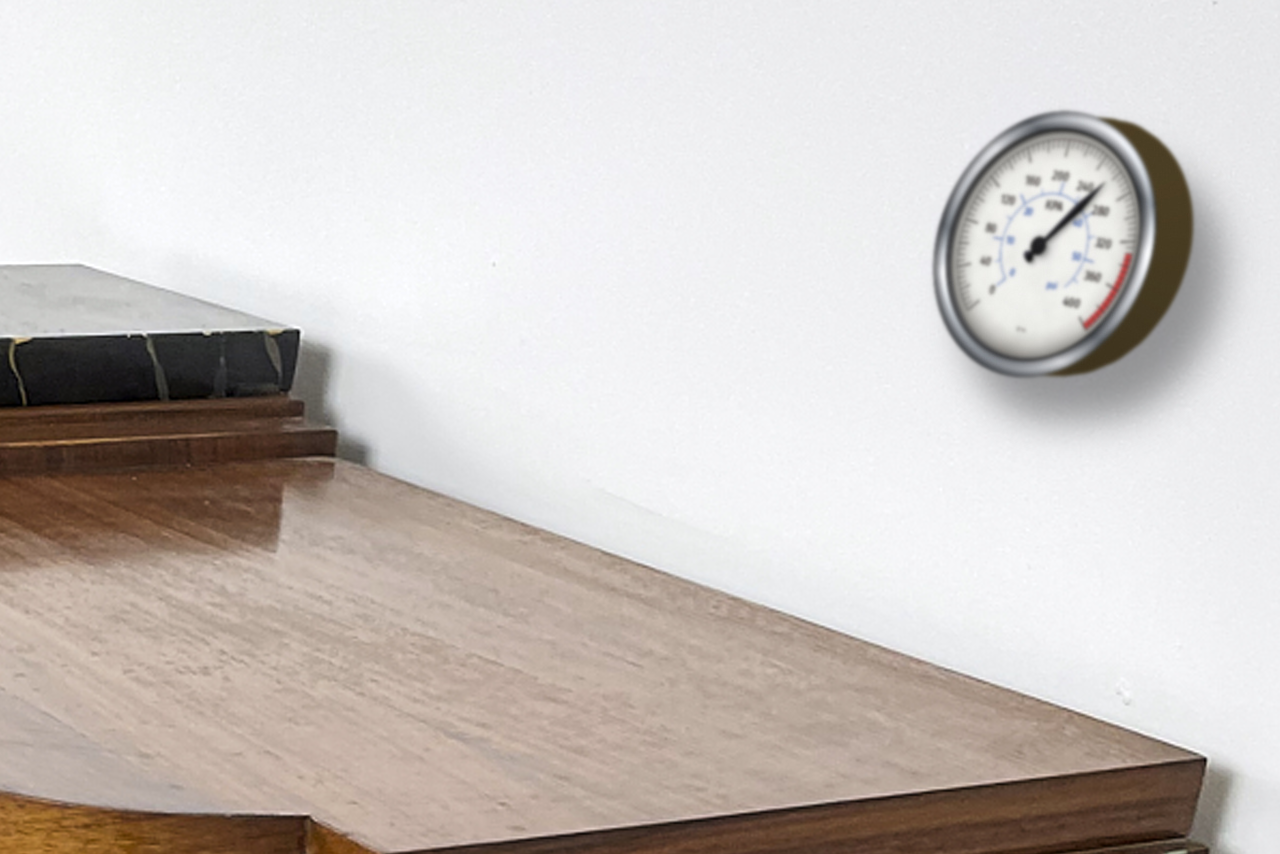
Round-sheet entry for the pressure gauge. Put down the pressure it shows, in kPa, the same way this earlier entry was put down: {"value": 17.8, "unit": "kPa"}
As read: {"value": 260, "unit": "kPa"}
